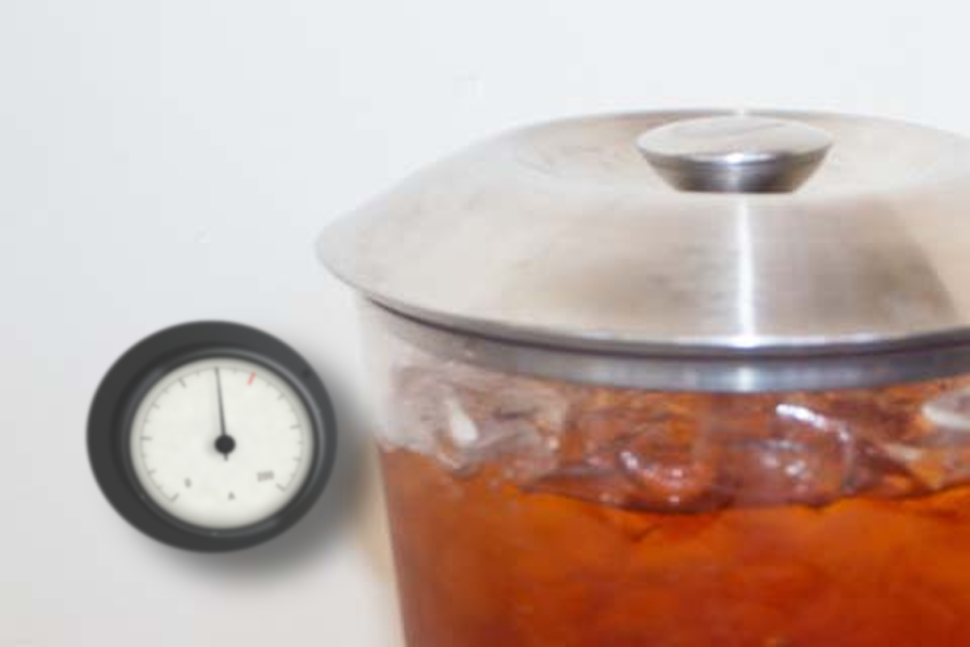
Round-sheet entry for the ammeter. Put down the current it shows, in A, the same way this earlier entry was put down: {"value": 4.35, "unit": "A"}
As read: {"value": 100, "unit": "A"}
